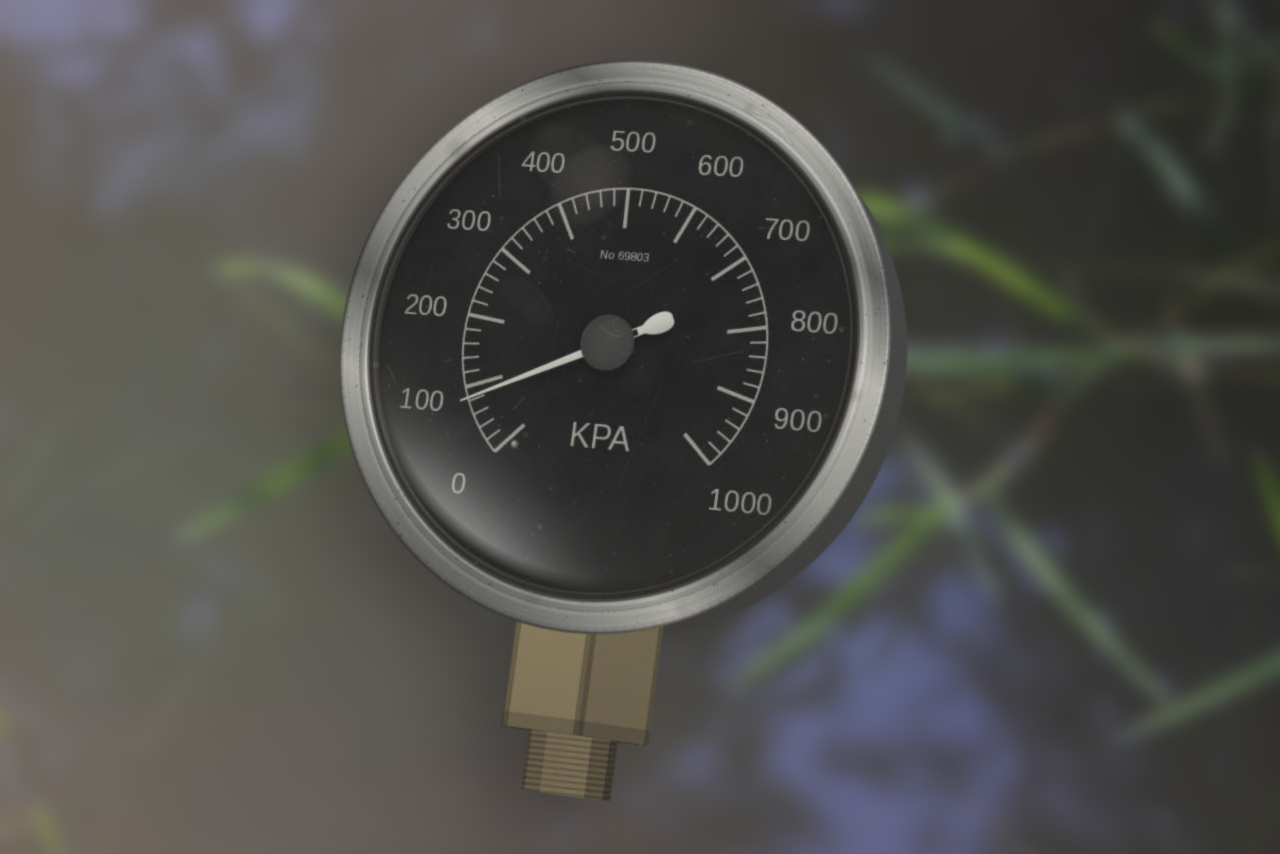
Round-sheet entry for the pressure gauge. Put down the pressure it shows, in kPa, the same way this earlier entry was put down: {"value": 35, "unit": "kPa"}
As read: {"value": 80, "unit": "kPa"}
